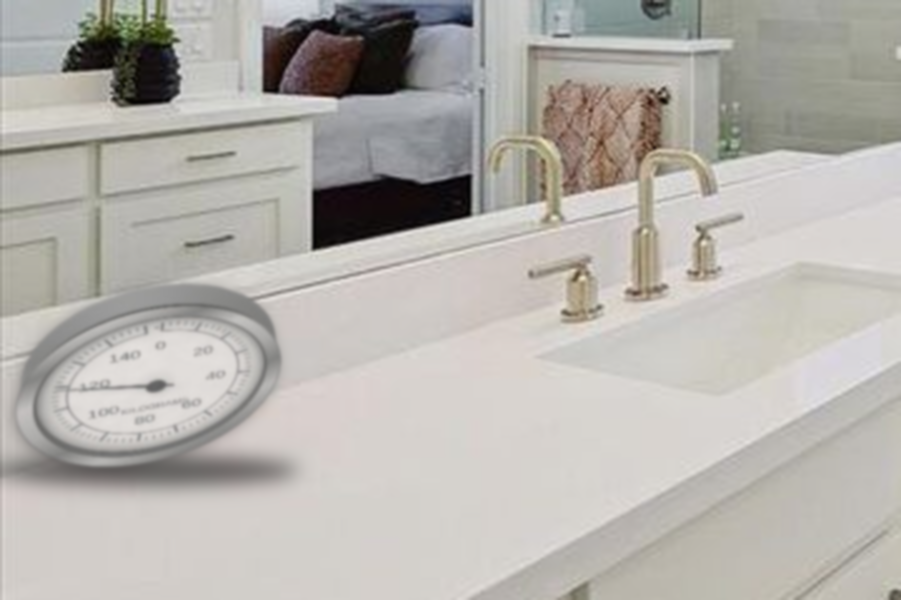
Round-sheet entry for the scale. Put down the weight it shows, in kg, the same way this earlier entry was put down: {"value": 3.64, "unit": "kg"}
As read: {"value": 120, "unit": "kg"}
